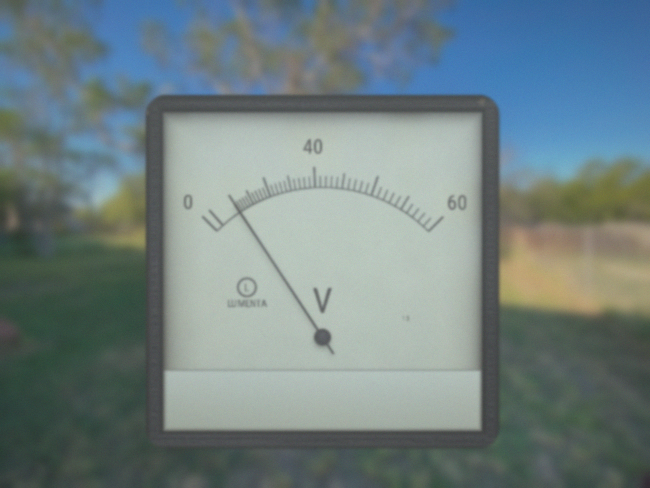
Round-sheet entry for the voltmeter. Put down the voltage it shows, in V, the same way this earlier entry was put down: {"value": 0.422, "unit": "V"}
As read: {"value": 20, "unit": "V"}
